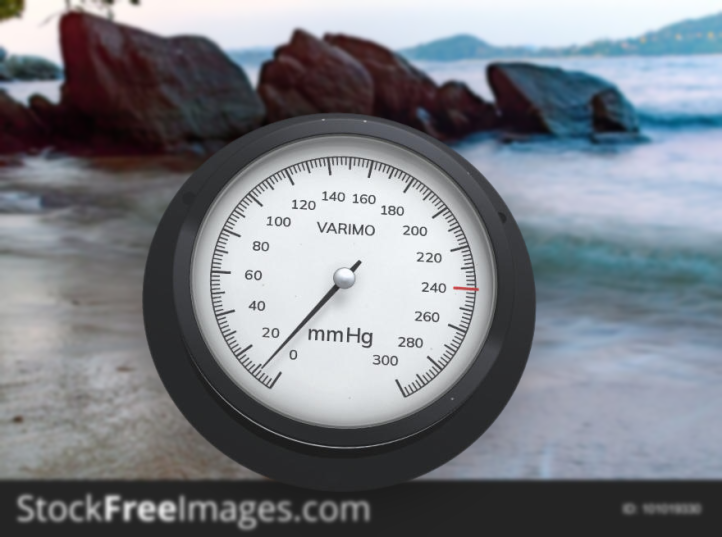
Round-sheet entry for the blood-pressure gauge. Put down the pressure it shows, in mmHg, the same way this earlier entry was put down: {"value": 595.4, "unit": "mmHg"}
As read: {"value": 8, "unit": "mmHg"}
